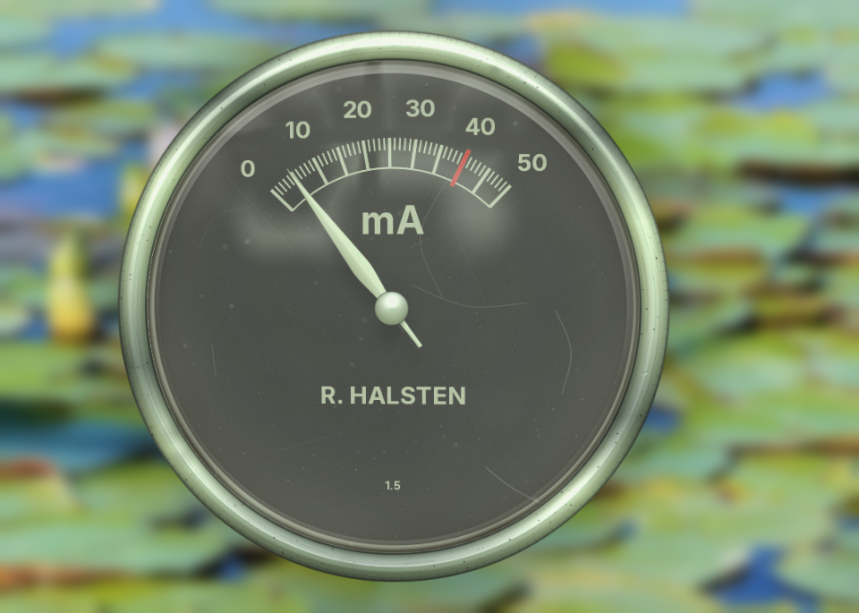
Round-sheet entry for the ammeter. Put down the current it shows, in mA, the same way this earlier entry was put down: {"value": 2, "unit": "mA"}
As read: {"value": 5, "unit": "mA"}
